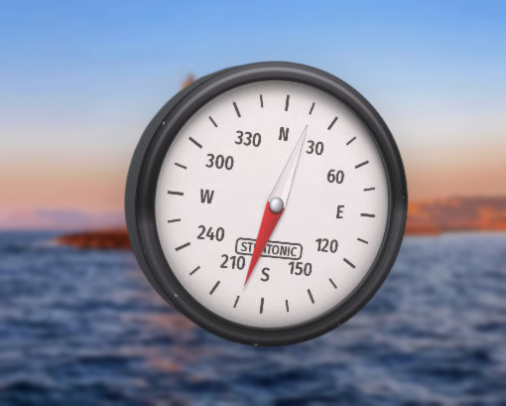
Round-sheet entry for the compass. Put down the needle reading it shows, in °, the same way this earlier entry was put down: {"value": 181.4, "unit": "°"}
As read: {"value": 195, "unit": "°"}
